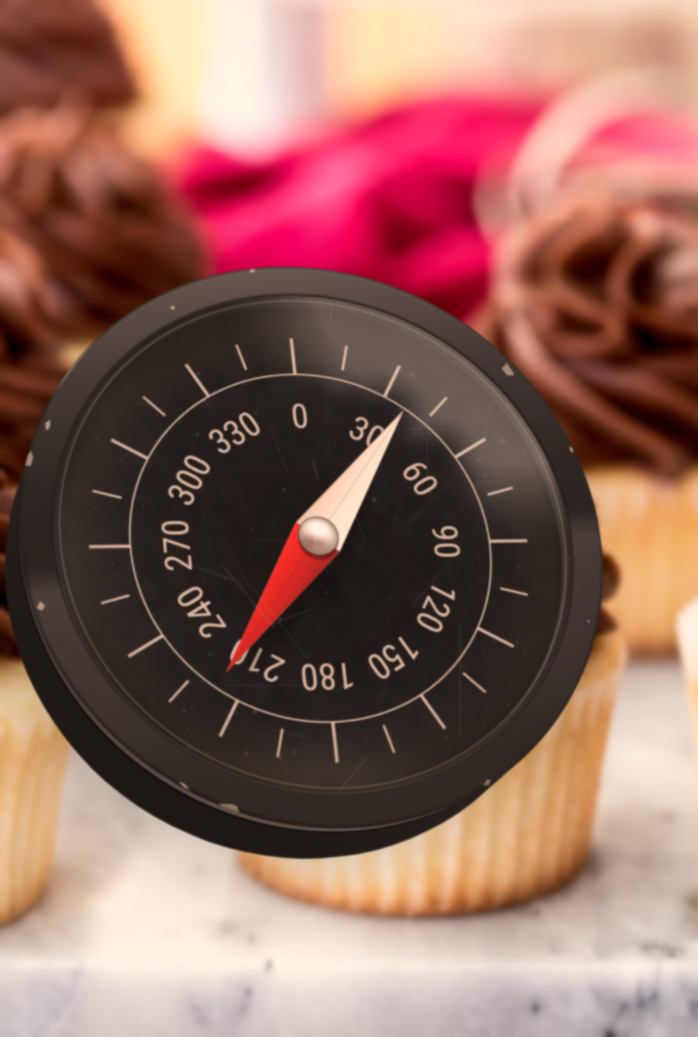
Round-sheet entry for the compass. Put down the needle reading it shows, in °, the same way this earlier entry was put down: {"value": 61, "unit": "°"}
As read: {"value": 217.5, "unit": "°"}
